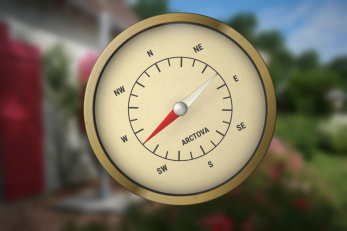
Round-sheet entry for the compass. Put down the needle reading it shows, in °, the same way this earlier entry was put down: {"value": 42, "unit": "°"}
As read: {"value": 255, "unit": "°"}
